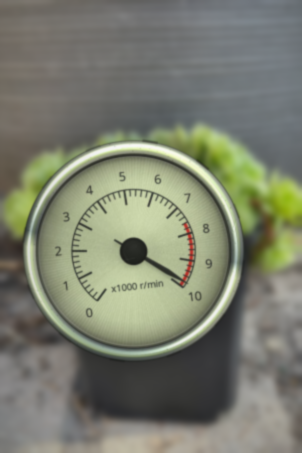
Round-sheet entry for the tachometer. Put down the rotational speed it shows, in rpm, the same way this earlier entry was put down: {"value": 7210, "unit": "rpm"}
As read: {"value": 9800, "unit": "rpm"}
